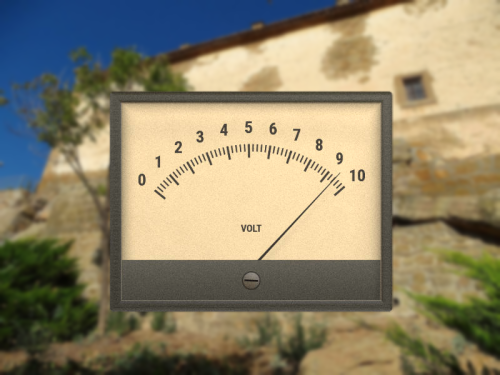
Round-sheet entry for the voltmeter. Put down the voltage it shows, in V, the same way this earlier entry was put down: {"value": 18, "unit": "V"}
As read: {"value": 9.4, "unit": "V"}
